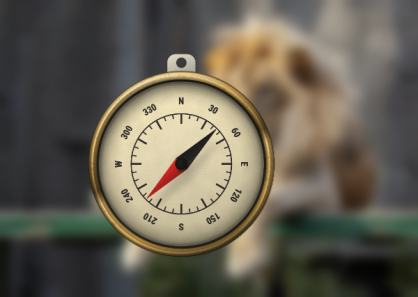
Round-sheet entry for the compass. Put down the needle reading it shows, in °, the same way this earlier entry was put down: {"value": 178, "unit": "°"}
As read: {"value": 225, "unit": "°"}
